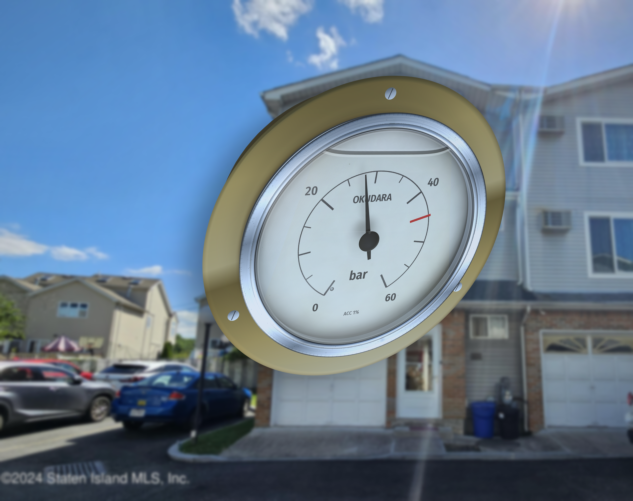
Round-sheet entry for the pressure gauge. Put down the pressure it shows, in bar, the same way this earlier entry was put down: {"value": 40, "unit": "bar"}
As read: {"value": 27.5, "unit": "bar"}
